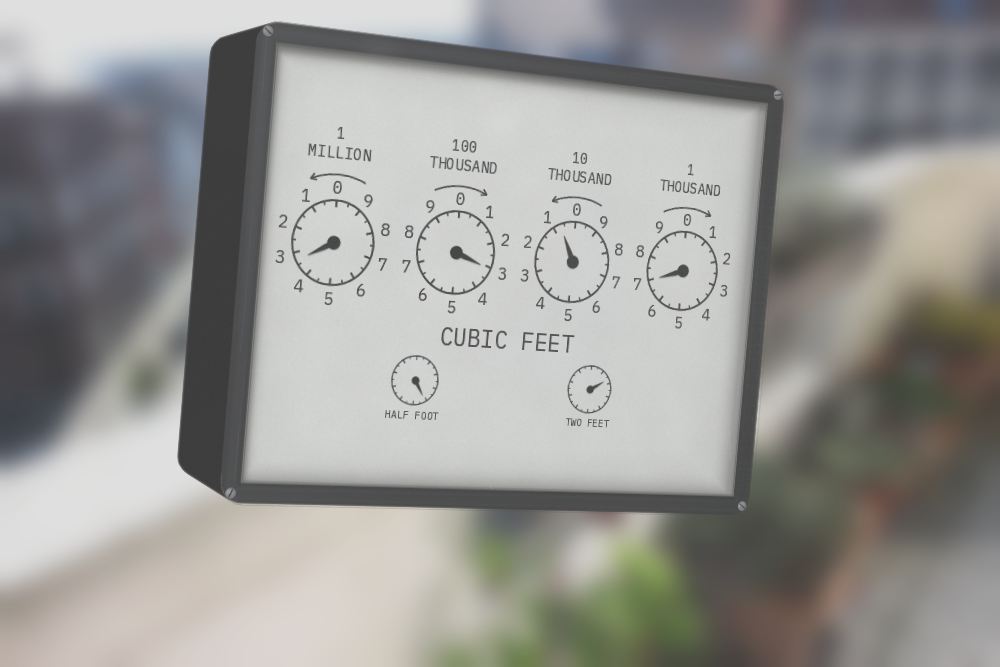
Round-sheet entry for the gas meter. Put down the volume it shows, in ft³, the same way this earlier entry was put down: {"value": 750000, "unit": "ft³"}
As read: {"value": 330700, "unit": "ft³"}
